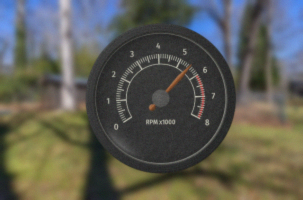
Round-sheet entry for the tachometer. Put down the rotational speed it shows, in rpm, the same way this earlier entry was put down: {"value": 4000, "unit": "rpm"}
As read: {"value": 5500, "unit": "rpm"}
